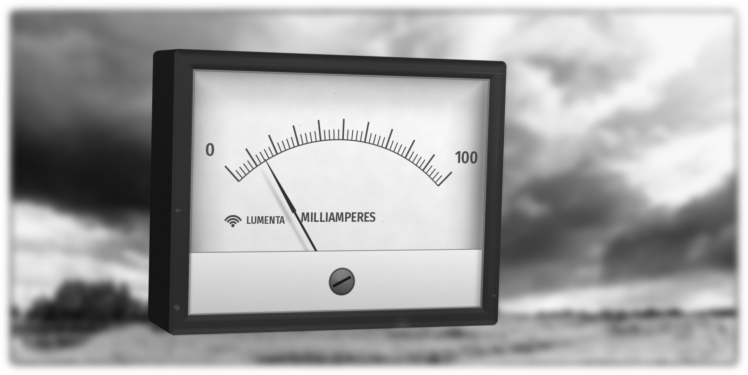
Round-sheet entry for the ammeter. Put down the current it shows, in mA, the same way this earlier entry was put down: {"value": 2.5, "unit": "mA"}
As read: {"value": 14, "unit": "mA"}
